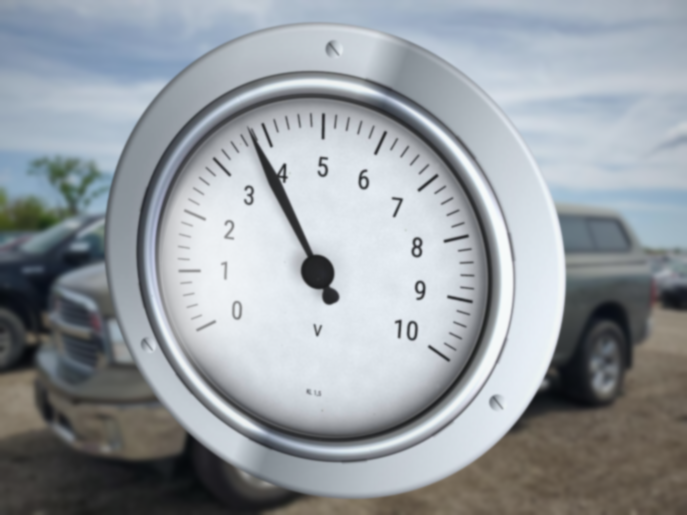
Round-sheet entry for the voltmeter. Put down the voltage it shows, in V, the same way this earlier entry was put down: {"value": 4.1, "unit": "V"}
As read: {"value": 3.8, "unit": "V"}
